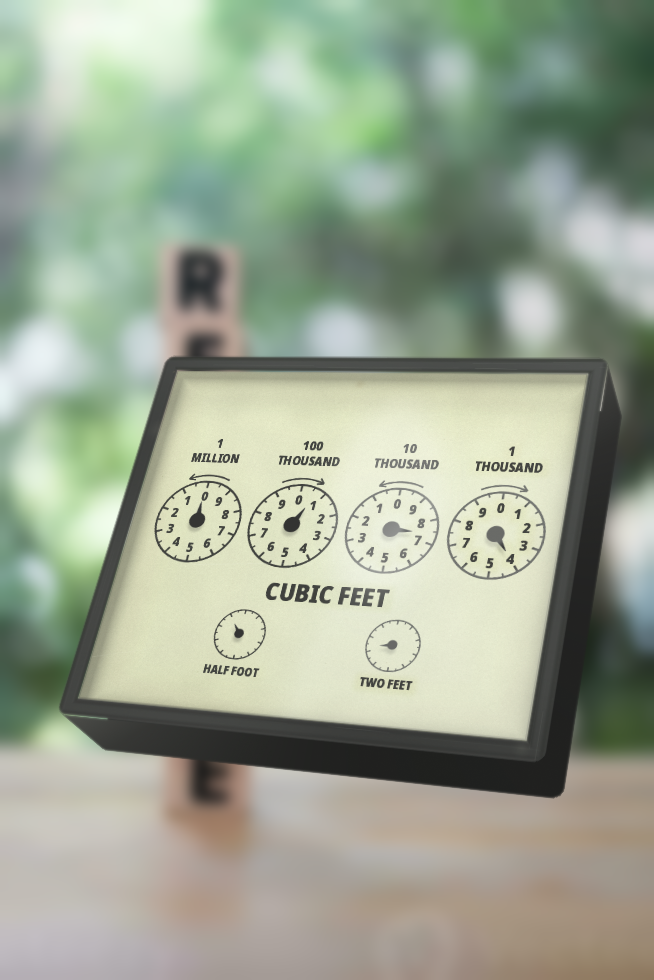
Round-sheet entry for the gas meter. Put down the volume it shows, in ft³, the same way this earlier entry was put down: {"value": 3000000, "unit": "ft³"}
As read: {"value": 7400, "unit": "ft³"}
